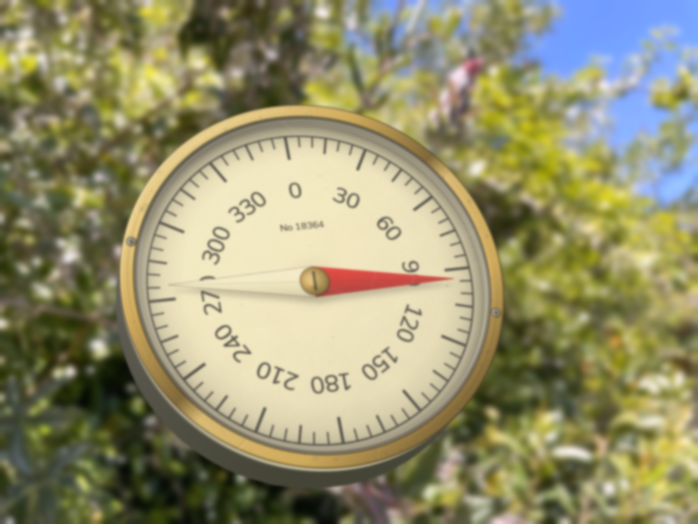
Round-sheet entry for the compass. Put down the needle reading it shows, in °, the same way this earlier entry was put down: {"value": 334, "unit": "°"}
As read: {"value": 95, "unit": "°"}
